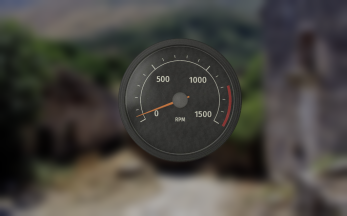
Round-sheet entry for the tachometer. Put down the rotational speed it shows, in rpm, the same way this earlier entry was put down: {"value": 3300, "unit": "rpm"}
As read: {"value": 50, "unit": "rpm"}
